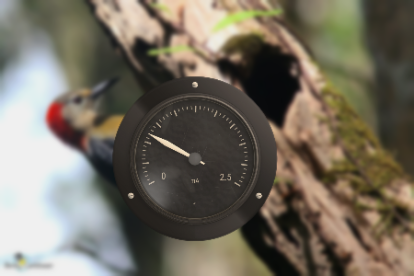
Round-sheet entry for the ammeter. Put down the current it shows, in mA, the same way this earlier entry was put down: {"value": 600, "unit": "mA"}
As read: {"value": 0.6, "unit": "mA"}
